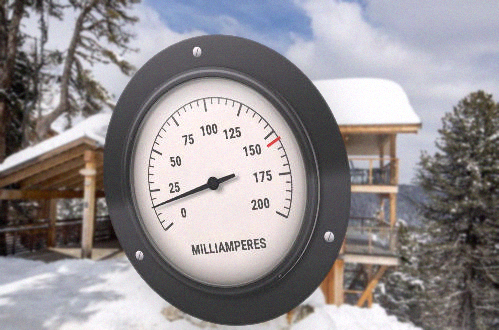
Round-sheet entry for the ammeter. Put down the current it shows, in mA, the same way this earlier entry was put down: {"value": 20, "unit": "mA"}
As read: {"value": 15, "unit": "mA"}
